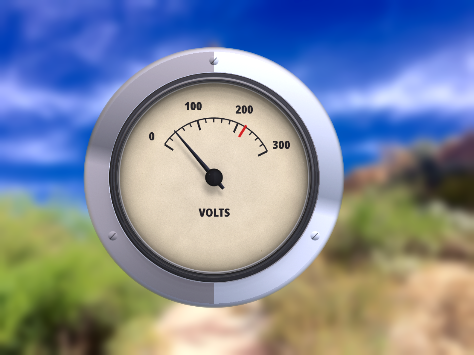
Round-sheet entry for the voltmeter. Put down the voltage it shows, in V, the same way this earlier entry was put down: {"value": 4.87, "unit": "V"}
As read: {"value": 40, "unit": "V"}
